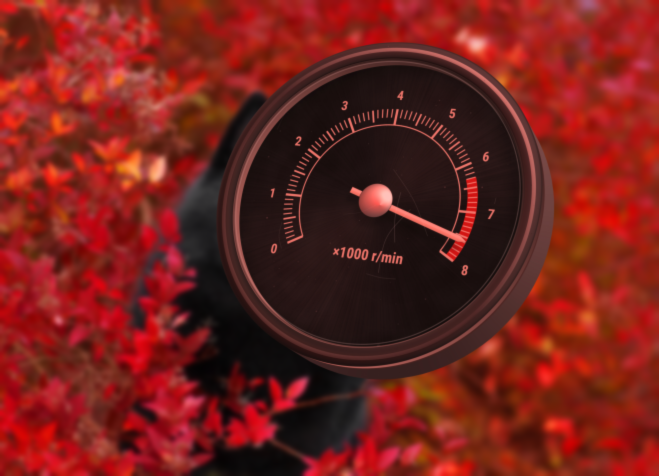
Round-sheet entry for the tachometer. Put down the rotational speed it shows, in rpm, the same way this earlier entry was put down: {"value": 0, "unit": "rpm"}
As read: {"value": 7600, "unit": "rpm"}
